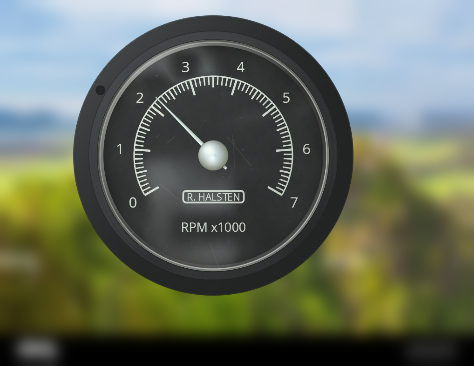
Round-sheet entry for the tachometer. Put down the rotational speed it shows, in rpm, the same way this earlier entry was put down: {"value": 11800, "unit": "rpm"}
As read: {"value": 2200, "unit": "rpm"}
